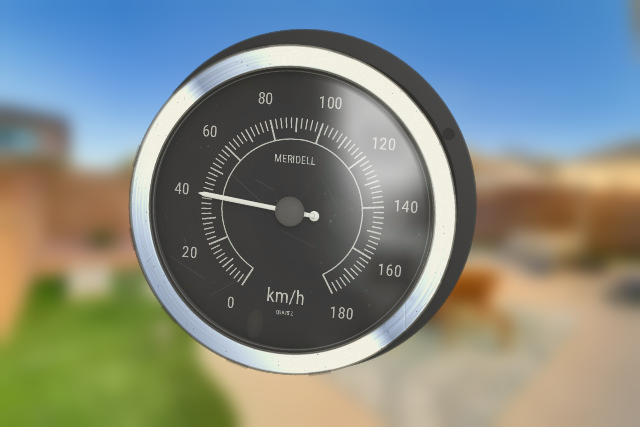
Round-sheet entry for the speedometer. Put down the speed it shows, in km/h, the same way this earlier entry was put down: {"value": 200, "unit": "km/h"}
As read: {"value": 40, "unit": "km/h"}
